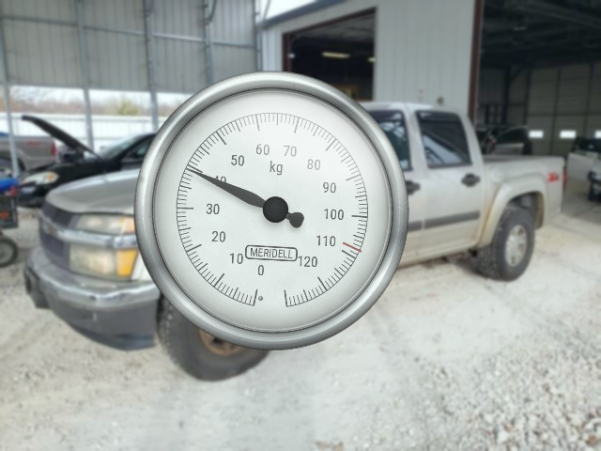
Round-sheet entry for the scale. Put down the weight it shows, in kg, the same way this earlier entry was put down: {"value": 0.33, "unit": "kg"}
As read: {"value": 39, "unit": "kg"}
